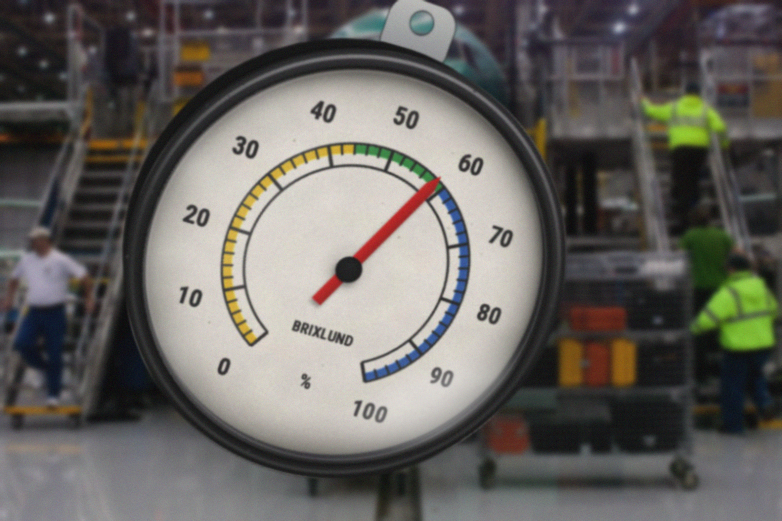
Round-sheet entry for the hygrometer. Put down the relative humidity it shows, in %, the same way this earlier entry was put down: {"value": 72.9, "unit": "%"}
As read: {"value": 58, "unit": "%"}
